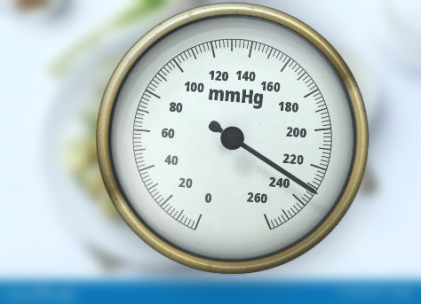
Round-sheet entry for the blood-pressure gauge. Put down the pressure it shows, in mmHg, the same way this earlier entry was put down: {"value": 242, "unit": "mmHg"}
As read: {"value": 232, "unit": "mmHg"}
